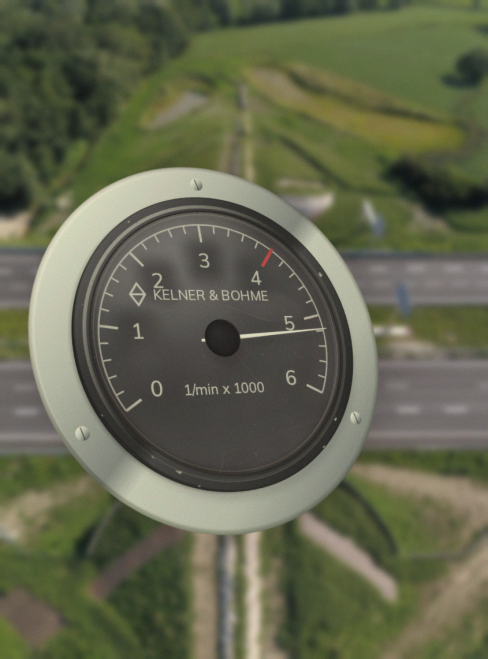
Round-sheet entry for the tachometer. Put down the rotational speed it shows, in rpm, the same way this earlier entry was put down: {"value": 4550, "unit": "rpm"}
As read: {"value": 5200, "unit": "rpm"}
